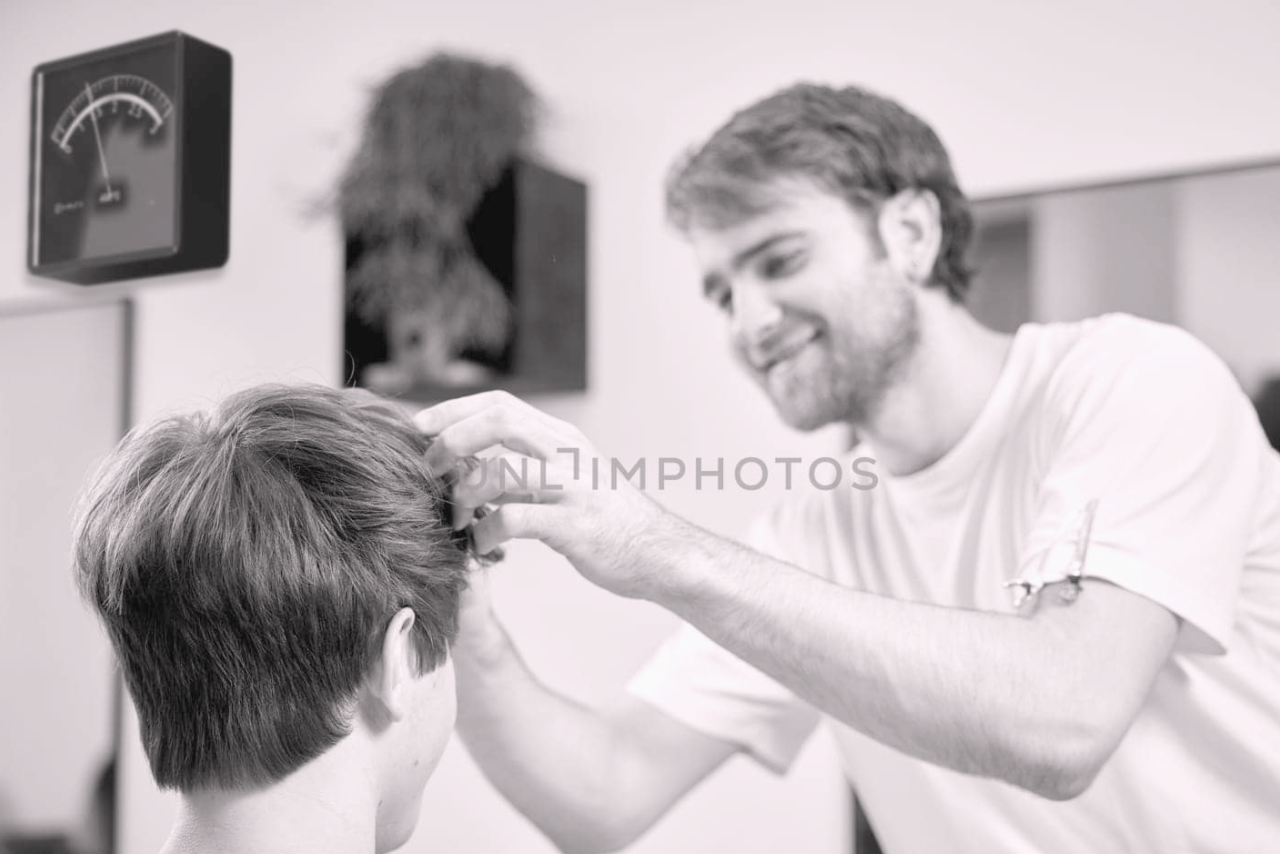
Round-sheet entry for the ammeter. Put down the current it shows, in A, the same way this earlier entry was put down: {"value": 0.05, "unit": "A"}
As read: {"value": 1.5, "unit": "A"}
